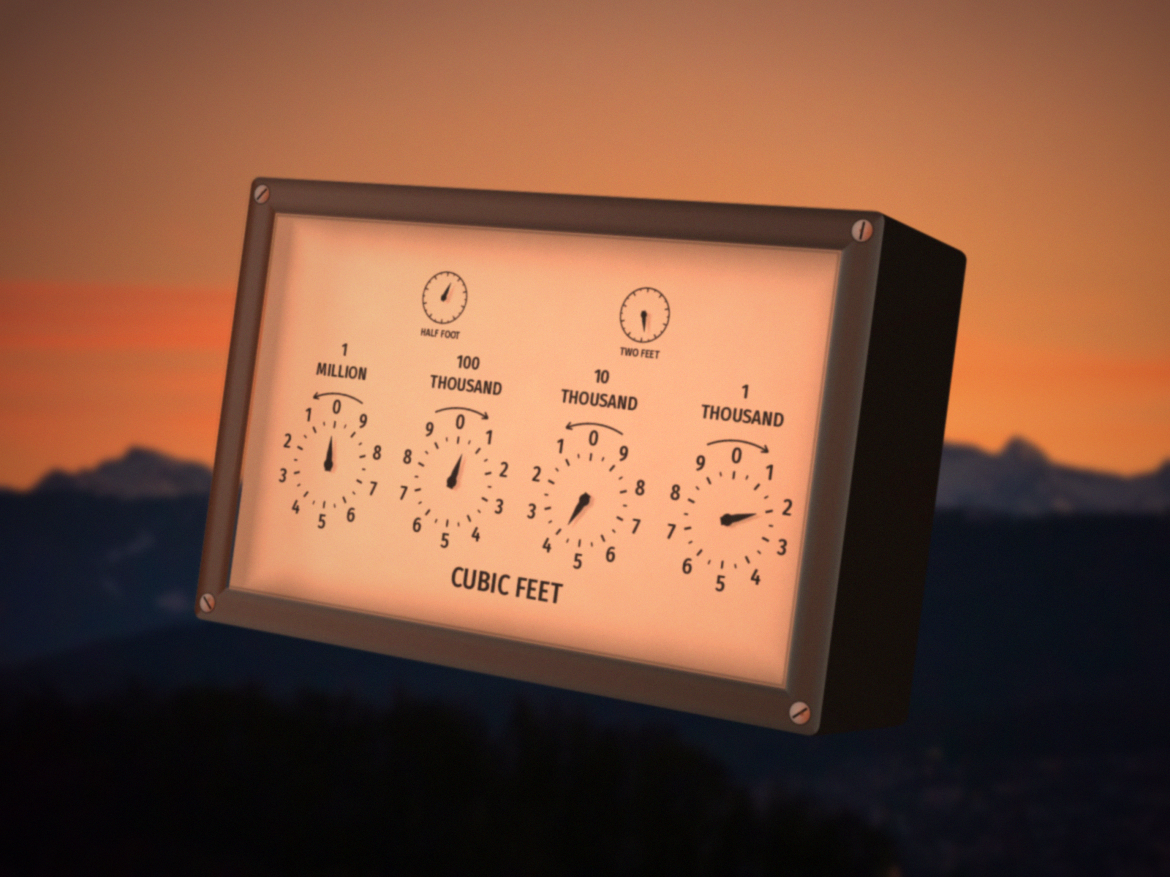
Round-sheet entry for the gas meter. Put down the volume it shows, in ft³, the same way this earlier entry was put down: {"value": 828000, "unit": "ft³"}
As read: {"value": 4200, "unit": "ft³"}
